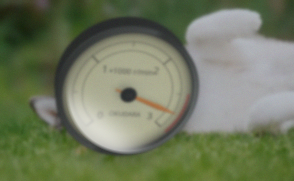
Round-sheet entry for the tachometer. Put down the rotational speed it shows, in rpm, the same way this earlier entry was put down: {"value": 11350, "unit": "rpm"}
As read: {"value": 2750, "unit": "rpm"}
